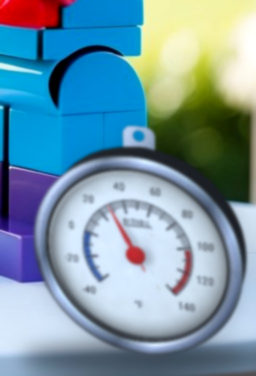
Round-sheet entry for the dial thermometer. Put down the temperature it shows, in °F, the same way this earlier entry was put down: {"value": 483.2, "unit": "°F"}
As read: {"value": 30, "unit": "°F"}
